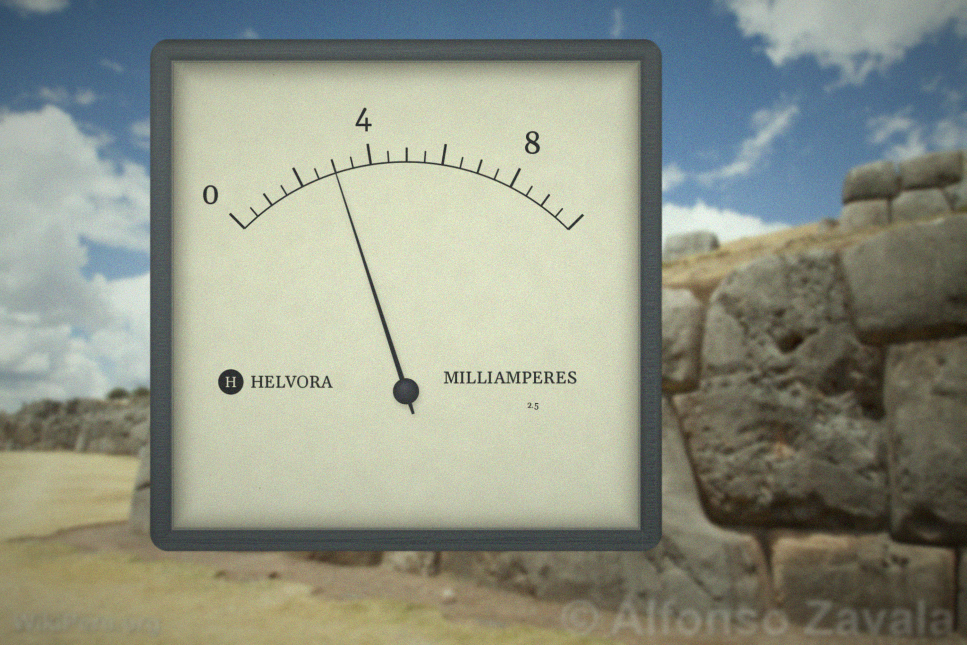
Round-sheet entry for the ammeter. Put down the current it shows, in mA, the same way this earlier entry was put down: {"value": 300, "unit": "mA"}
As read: {"value": 3, "unit": "mA"}
